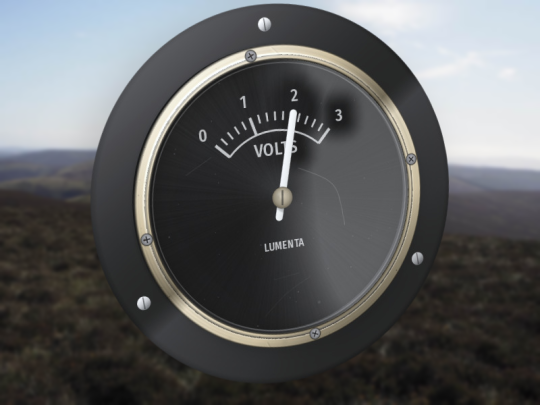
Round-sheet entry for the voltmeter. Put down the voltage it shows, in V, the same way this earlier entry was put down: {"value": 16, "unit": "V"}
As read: {"value": 2, "unit": "V"}
